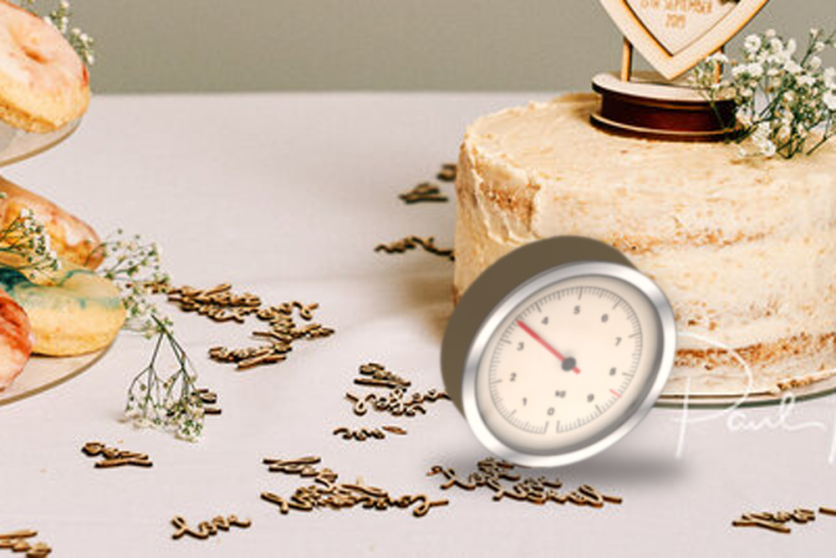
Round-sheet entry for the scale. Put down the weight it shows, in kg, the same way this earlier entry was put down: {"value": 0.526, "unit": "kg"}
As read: {"value": 3.5, "unit": "kg"}
